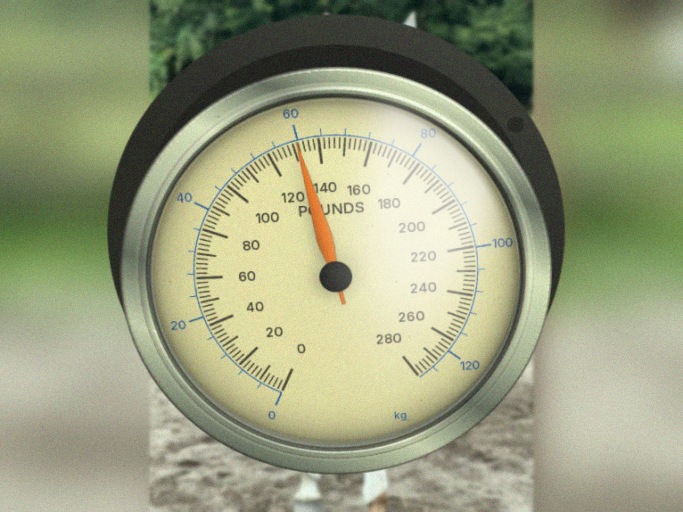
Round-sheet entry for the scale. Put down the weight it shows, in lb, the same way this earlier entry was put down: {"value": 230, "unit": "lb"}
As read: {"value": 132, "unit": "lb"}
